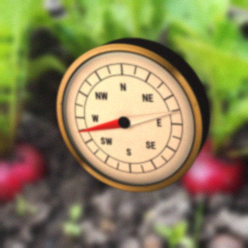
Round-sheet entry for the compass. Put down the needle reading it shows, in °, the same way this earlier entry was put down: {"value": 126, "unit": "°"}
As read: {"value": 255, "unit": "°"}
